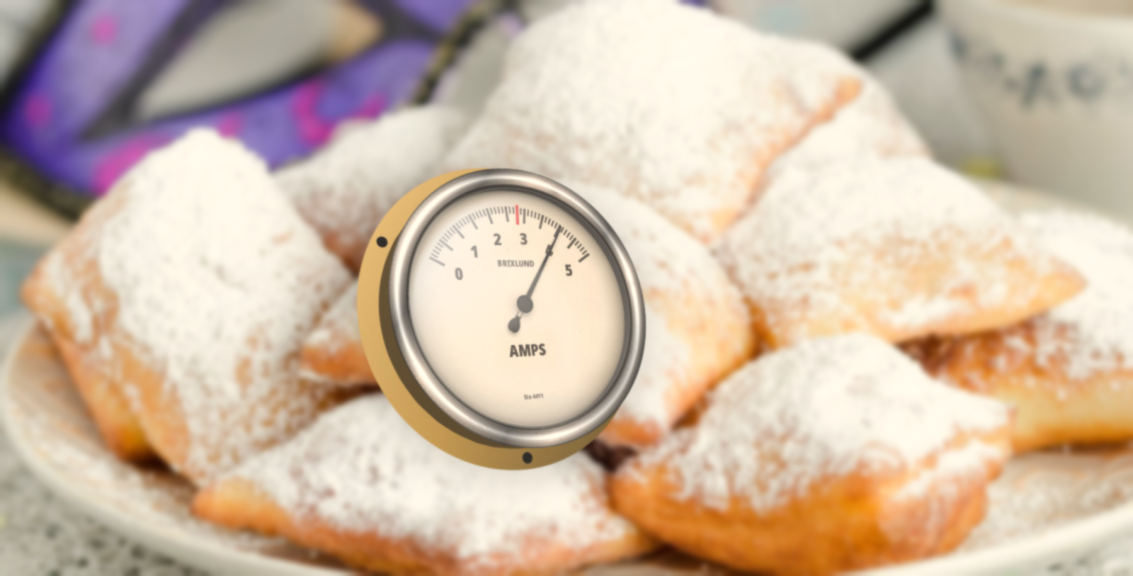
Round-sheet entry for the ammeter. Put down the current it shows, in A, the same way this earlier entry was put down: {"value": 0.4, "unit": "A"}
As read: {"value": 4, "unit": "A"}
